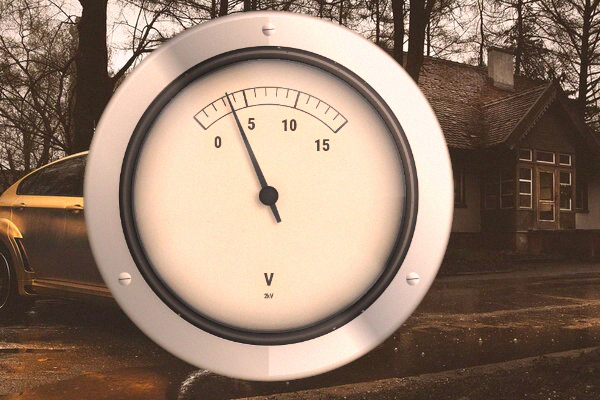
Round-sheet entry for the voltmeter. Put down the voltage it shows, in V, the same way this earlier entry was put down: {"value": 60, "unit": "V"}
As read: {"value": 3.5, "unit": "V"}
